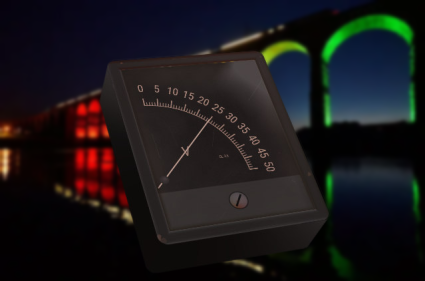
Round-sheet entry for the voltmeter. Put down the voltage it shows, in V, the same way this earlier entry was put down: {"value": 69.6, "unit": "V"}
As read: {"value": 25, "unit": "V"}
